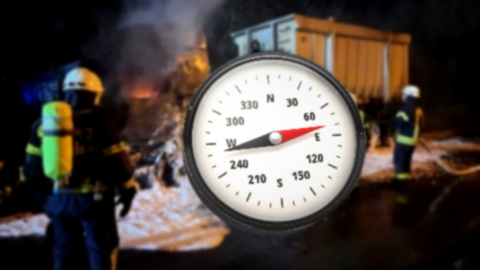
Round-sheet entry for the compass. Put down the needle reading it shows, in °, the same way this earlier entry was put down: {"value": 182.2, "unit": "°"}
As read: {"value": 80, "unit": "°"}
